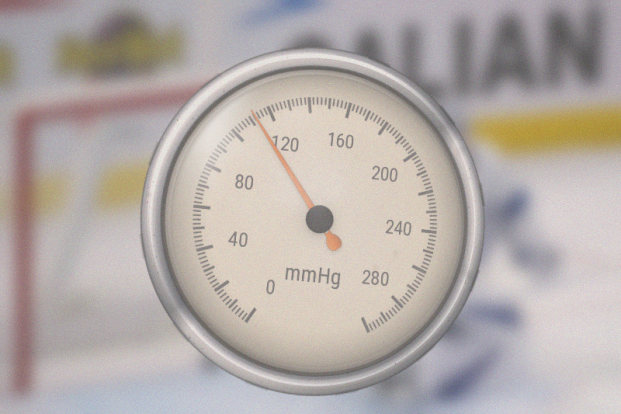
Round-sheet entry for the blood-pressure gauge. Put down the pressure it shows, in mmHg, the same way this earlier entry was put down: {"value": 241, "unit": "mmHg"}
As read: {"value": 112, "unit": "mmHg"}
